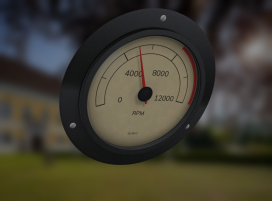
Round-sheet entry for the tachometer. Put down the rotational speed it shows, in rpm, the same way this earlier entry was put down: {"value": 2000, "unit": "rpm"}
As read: {"value": 5000, "unit": "rpm"}
